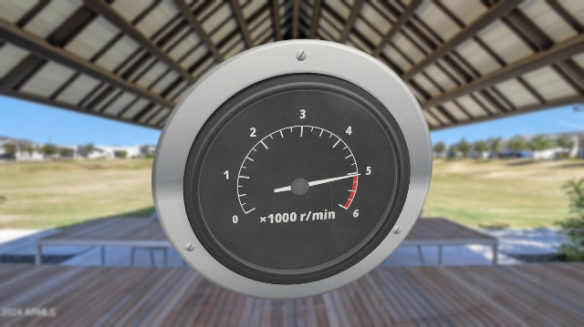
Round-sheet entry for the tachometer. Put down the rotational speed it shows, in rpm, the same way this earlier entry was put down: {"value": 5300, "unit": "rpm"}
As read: {"value": 5000, "unit": "rpm"}
